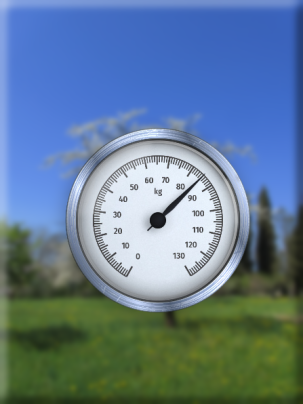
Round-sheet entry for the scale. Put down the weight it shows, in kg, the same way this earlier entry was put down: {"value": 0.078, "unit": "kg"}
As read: {"value": 85, "unit": "kg"}
